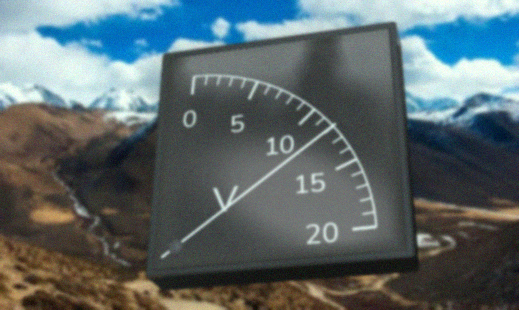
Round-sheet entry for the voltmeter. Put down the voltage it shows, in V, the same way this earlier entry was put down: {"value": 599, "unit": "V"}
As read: {"value": 12, "unit": "V"}
